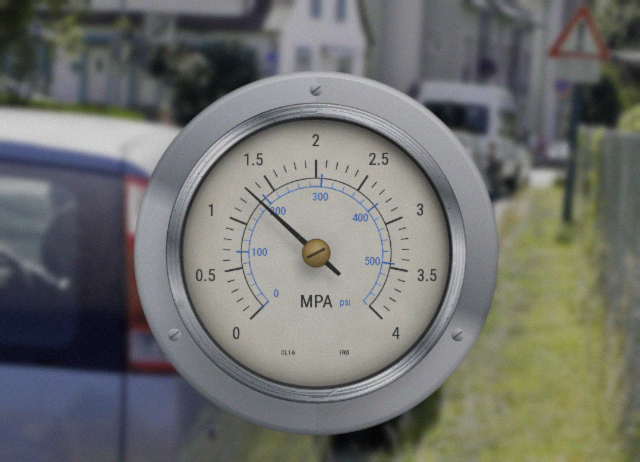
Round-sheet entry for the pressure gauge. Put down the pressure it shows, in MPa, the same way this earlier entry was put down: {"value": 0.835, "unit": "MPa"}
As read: {"value": 1.3, "unit": "MPa"}
